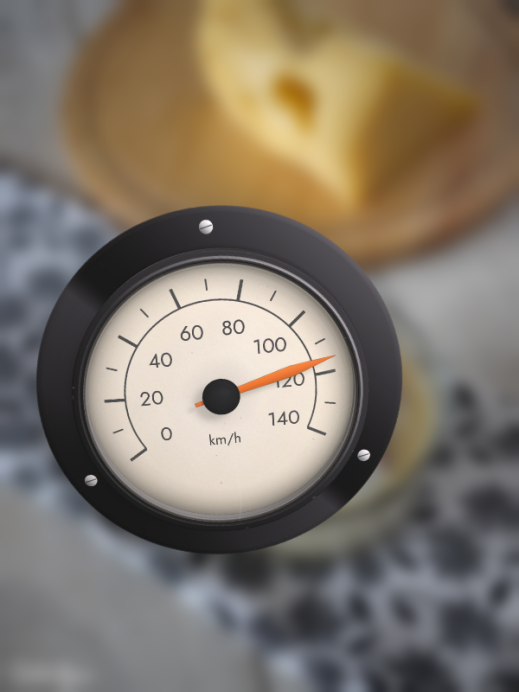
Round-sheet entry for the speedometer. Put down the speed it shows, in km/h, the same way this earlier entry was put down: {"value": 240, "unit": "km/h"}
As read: {"value": 115, "unit": "km/h"}
